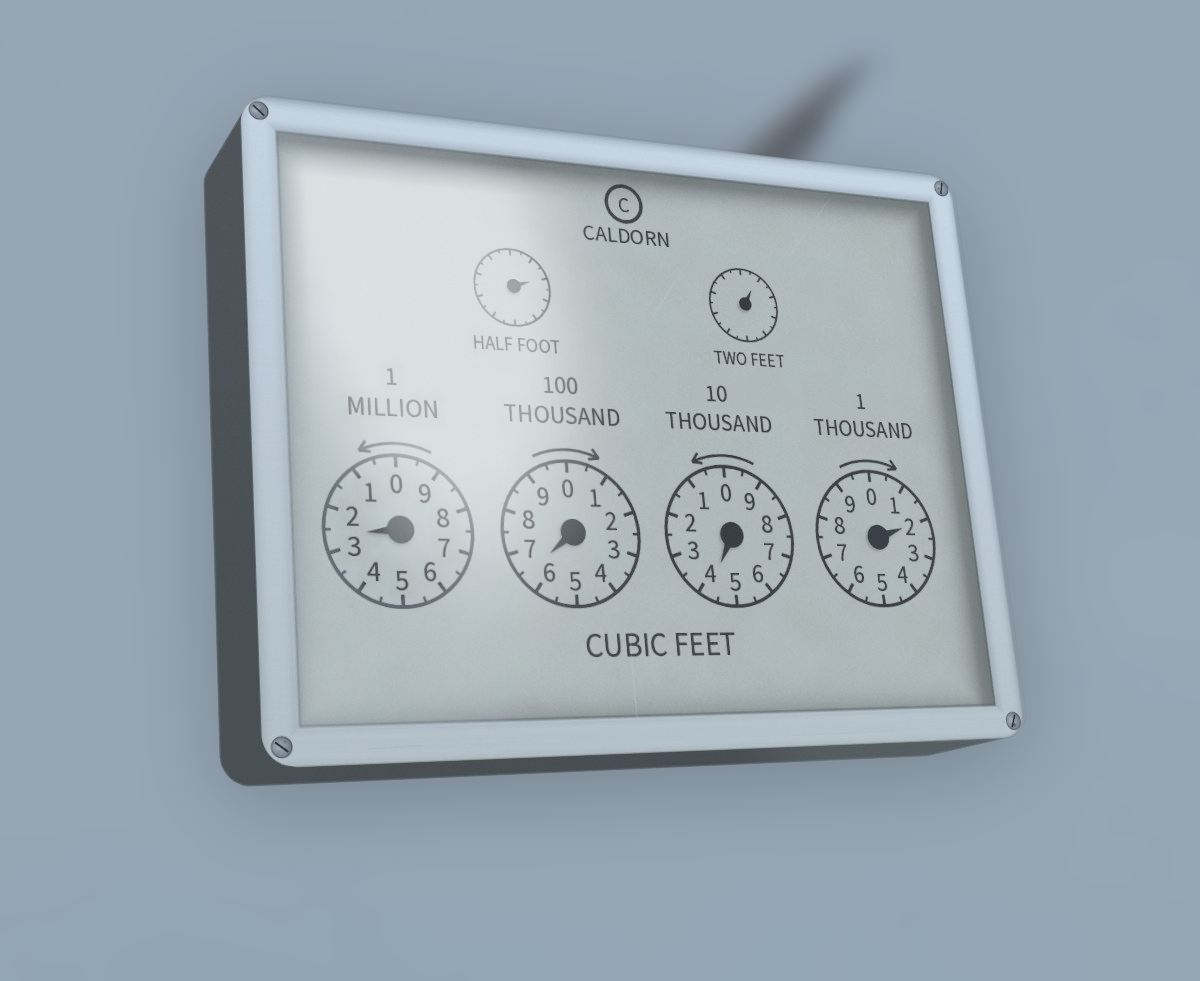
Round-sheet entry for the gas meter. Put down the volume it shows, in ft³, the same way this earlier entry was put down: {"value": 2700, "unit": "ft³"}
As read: {"value": 264200, "unit": "ft³"}
